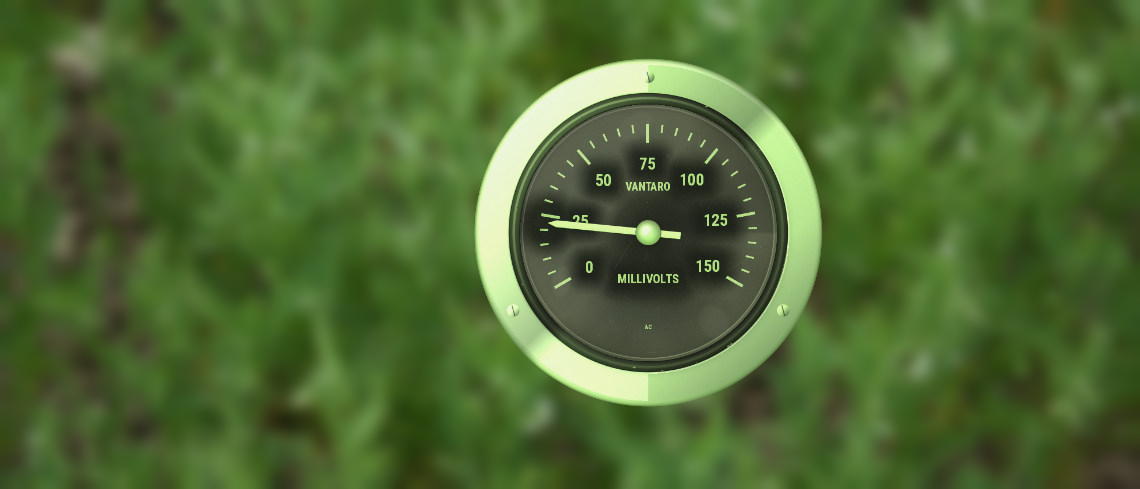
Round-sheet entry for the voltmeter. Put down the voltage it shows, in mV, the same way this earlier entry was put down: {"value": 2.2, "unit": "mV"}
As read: {"value": 22.5, "unit": "mV"}
